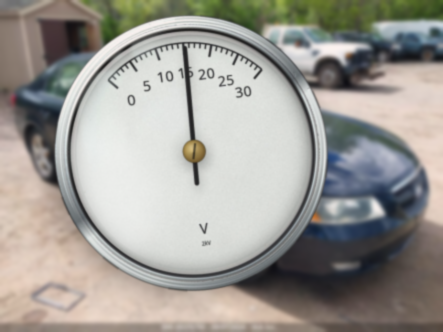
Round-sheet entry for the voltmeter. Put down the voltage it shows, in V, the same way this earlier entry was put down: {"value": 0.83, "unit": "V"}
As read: {"value": 15, "unit": "V"}
